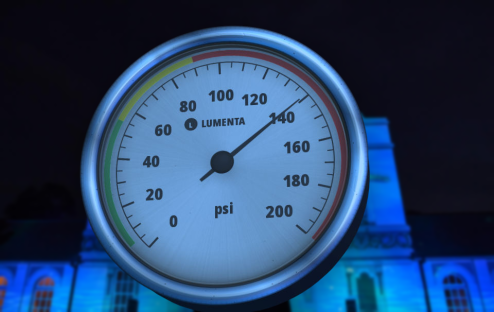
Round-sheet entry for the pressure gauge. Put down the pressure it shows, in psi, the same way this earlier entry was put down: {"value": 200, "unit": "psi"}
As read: {"value": 140, "unit": "psi"}
